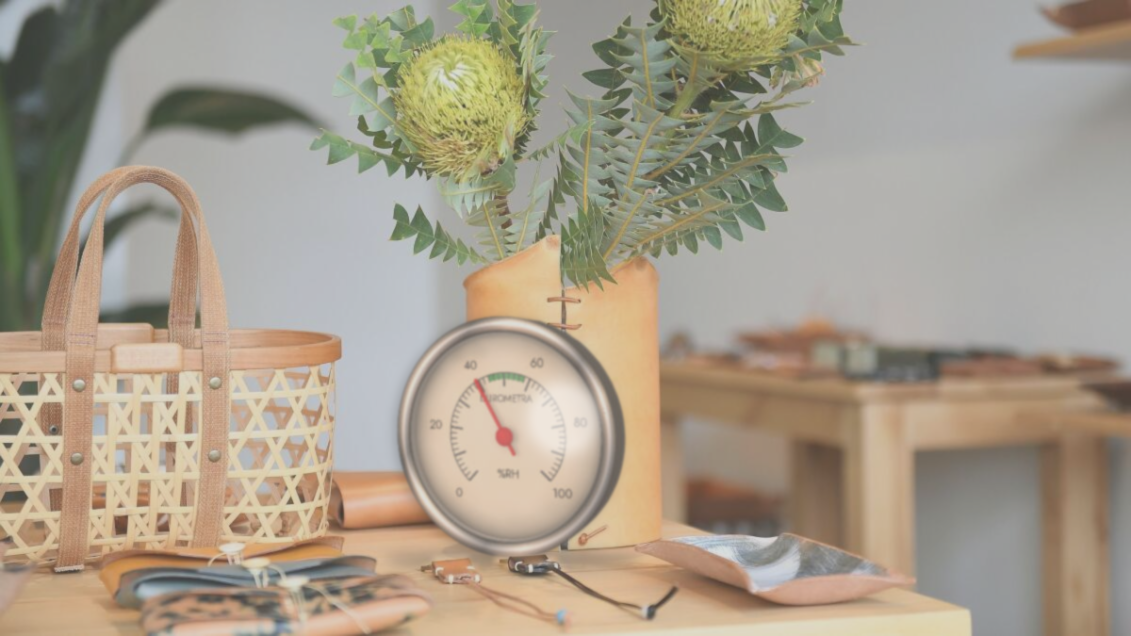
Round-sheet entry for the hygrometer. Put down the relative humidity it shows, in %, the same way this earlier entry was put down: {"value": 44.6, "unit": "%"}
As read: {"value": 40, "unit": "%"}
